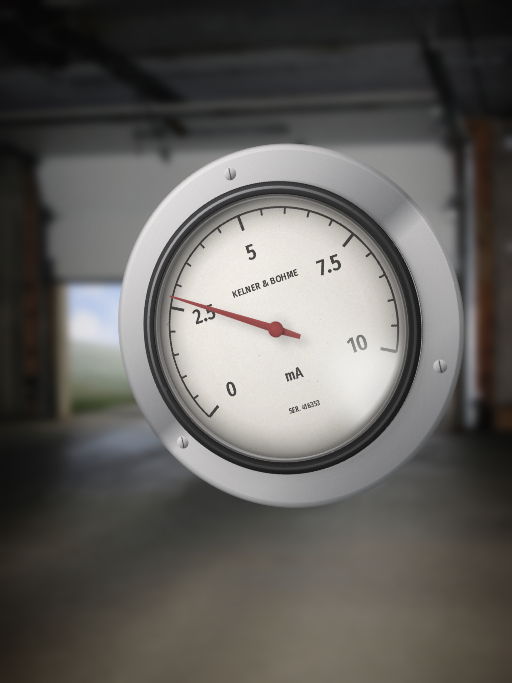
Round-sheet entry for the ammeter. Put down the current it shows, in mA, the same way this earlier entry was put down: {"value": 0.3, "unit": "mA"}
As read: {"value": 2.75, "unit": "mA"}
